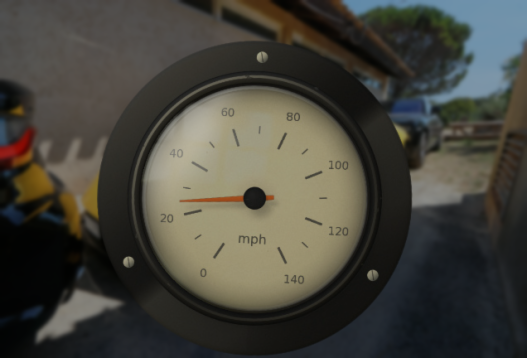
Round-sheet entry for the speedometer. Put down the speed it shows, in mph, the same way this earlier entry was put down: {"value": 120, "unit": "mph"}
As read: {"value": 25, "unit": "mph"}
